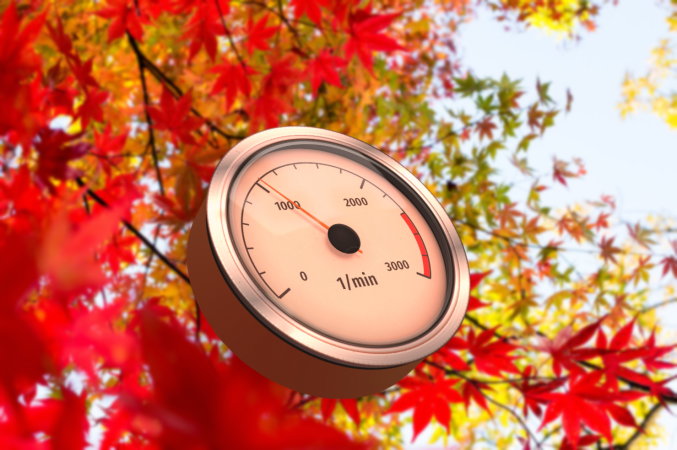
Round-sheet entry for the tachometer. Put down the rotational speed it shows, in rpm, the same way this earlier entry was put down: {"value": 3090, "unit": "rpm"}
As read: {"value": 1000, "unit": "rpm"}
